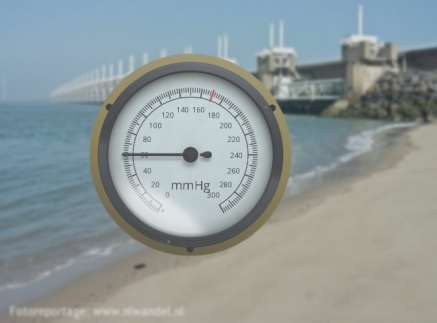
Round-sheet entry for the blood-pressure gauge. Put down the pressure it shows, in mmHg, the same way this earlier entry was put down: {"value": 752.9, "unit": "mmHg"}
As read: {"value": 60, "unit": "mmHg"}
